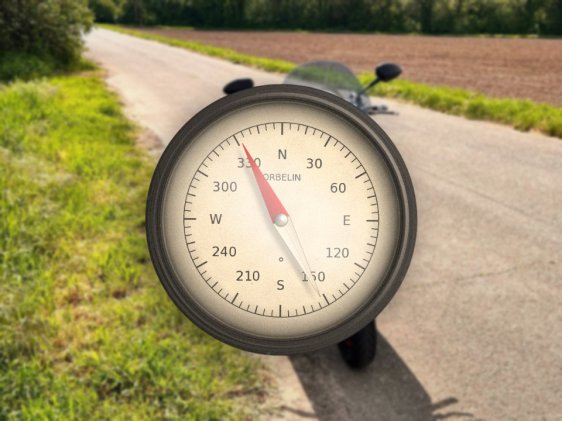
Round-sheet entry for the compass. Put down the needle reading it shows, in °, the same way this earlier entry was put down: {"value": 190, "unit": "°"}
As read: {"value": 332.5, "unit": "°"}
